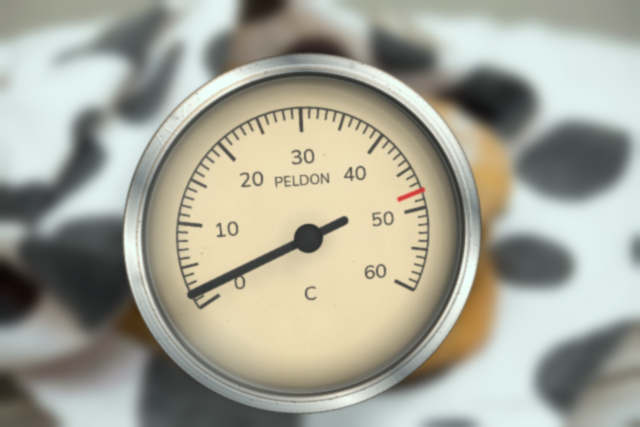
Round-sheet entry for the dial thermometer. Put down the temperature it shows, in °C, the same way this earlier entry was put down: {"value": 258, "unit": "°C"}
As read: {"value": 2, "unit": "°C"}
